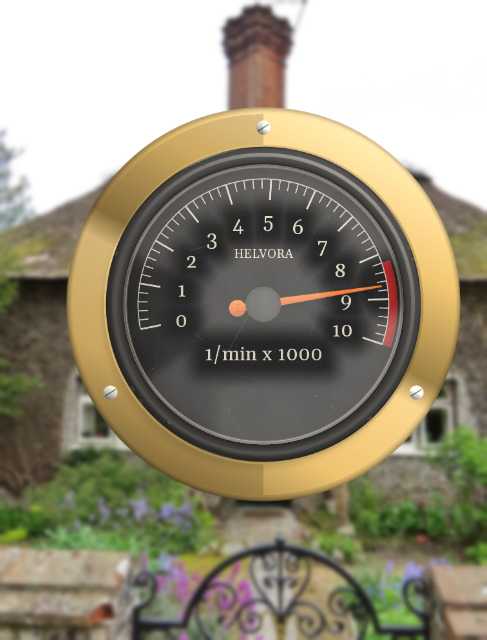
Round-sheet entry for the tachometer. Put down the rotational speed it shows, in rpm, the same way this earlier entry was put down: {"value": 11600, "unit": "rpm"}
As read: {"value": 8700, "unit": "rpm"}
